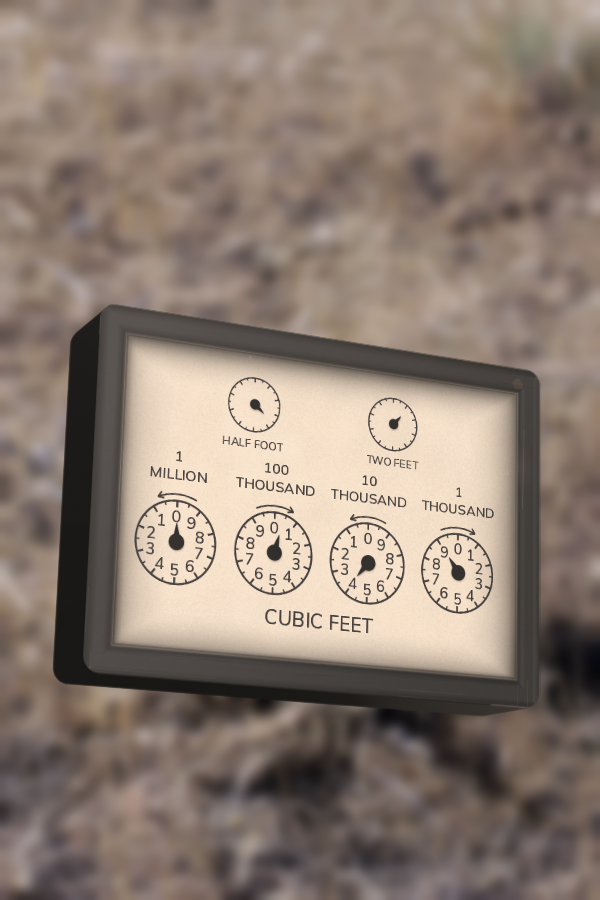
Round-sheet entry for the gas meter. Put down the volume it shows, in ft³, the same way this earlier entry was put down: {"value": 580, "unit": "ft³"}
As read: {"value": 3900, "unit": "ft³"}
